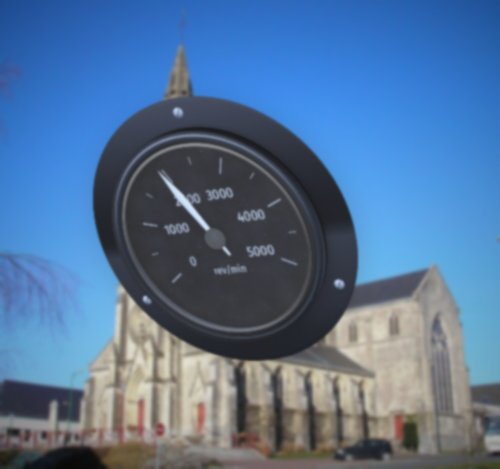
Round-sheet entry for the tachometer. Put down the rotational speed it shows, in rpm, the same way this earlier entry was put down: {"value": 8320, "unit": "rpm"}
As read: {"value": 2000, "unit": "rpm"}
